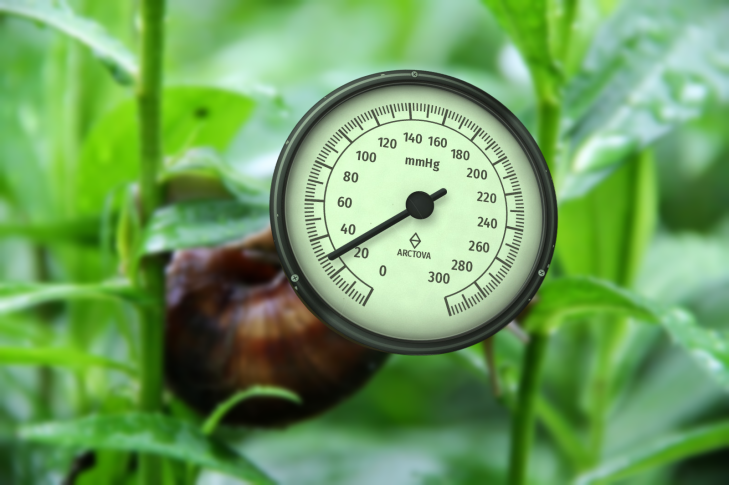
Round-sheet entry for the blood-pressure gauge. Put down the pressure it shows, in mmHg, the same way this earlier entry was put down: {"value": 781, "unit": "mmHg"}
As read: {"value": 28, "unit": "mmHg"}
